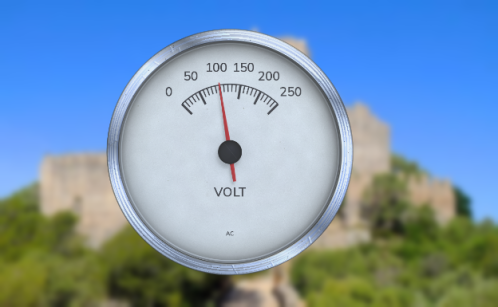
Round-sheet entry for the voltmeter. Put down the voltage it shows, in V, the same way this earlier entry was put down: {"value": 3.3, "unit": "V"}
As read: {"value": 100, "unit": "V"}
